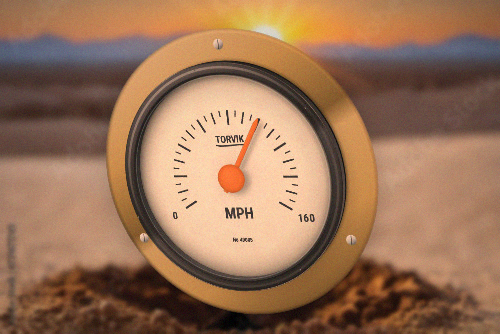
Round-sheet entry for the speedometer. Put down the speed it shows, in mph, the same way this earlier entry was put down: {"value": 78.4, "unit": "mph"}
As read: {"value": 100, "unit": "mph"}
